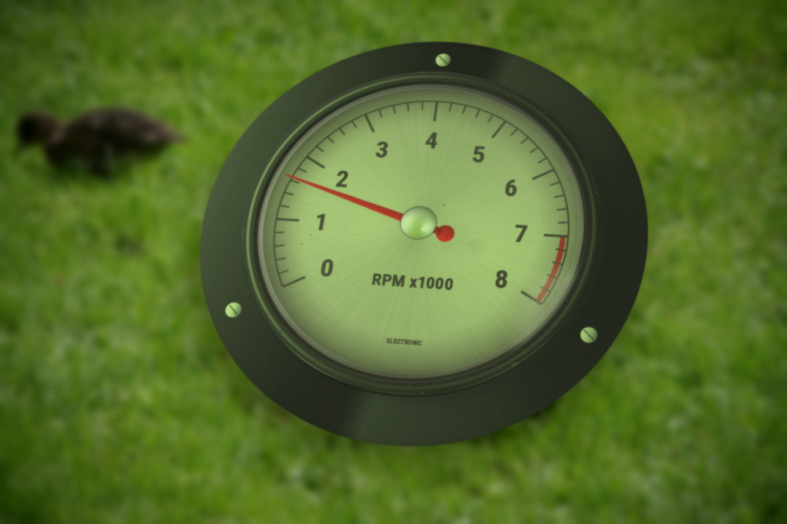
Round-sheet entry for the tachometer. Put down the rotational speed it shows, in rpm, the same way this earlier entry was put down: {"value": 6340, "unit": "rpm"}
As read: {"value": 1600, "unit": "rpm"}
